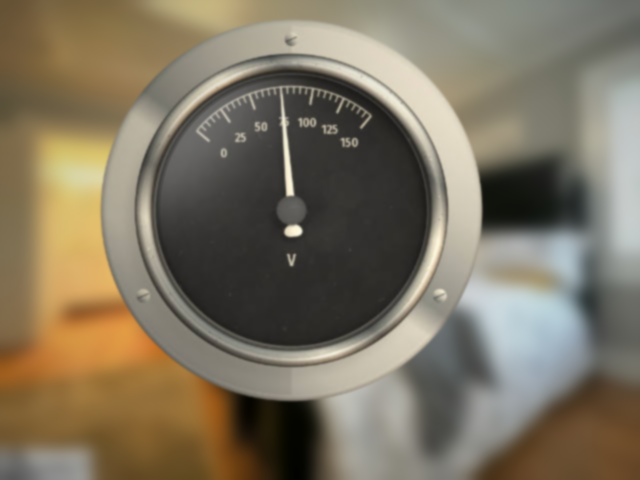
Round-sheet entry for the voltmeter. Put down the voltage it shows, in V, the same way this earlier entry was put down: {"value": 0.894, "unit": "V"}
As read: {"value": 75, "unit": "V"}
